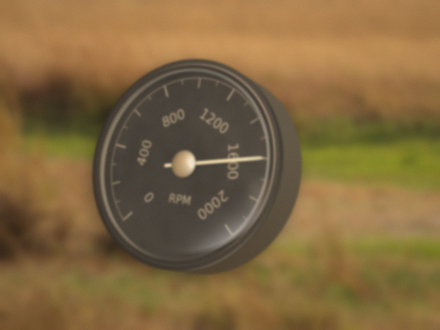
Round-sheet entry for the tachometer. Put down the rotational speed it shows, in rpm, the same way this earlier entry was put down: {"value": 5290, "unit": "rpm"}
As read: {"value": 1600, "unit": "rpm"}
